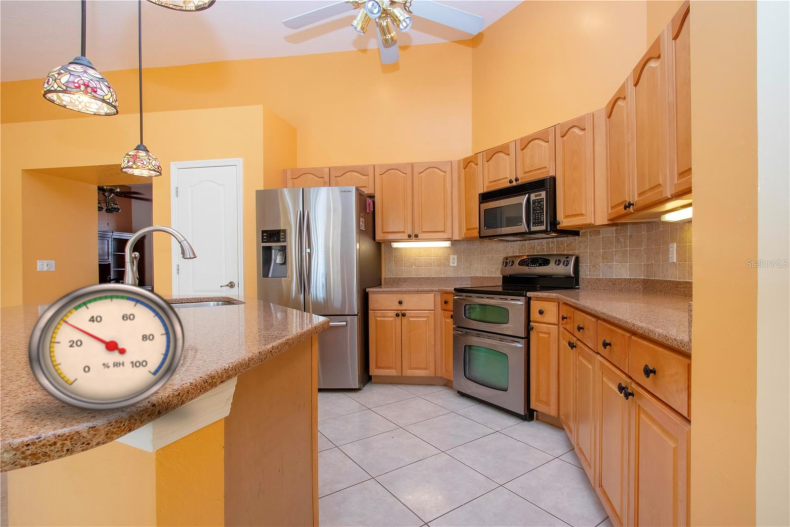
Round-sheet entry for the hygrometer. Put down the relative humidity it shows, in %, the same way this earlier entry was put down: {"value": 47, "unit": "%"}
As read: {"value": 30, "unit": "%"}
